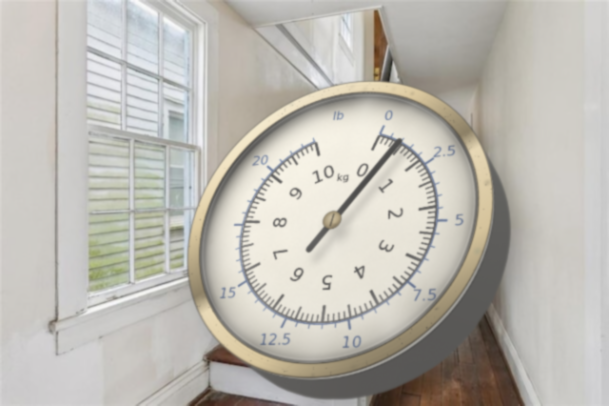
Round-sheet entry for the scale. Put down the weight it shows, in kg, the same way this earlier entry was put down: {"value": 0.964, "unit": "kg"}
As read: {"value": 0.5, "unit": "kg"}
